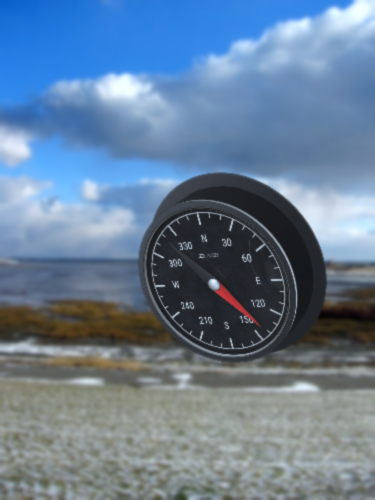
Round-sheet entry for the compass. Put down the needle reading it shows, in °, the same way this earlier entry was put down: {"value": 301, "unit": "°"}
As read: {"value": 140, "unit": "°"}
